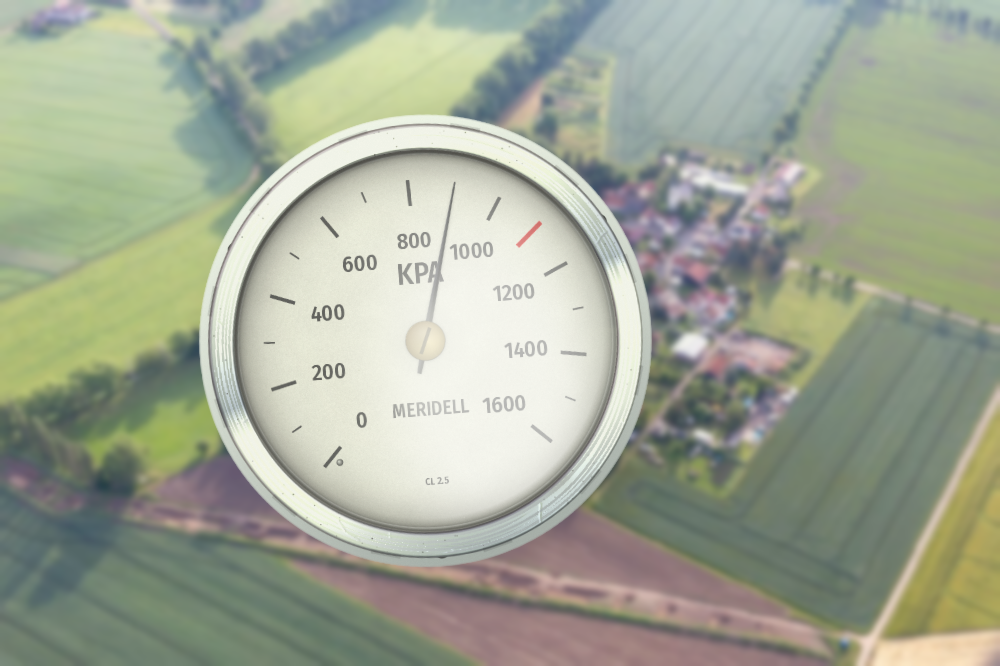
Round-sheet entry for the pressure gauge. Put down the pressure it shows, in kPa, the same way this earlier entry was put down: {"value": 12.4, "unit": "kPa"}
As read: {"value": 900, "unit": "kPa"}
